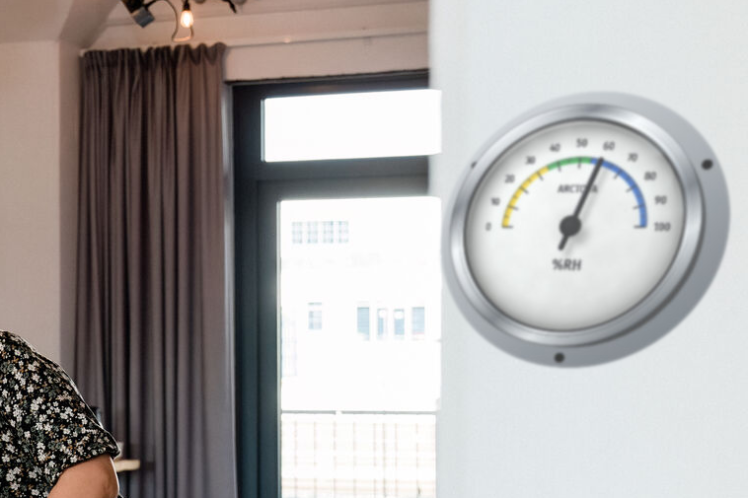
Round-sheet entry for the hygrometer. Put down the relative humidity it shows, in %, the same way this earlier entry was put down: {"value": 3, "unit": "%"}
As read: {"value": 60, "unit": "%"}
